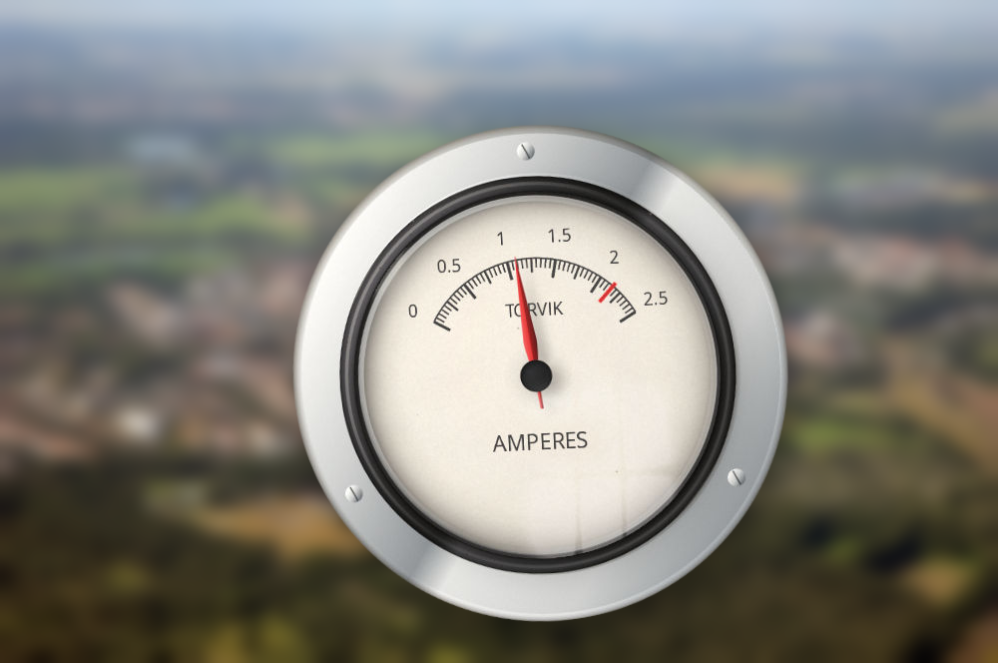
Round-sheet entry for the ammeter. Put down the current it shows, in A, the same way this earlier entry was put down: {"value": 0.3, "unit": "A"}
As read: {"value": 1.1, "unit": "A"}
